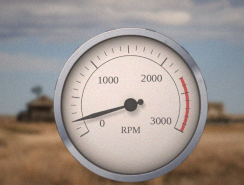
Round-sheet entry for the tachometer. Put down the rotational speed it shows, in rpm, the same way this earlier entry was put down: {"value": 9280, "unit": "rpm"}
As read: {"value": 200, "unit": "rpm"}
